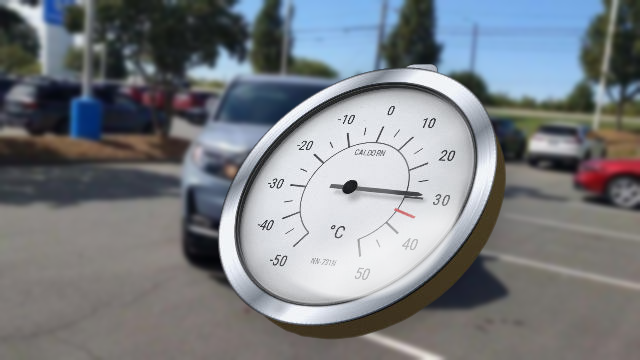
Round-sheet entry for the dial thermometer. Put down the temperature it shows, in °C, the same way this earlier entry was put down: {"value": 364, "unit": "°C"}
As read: {"value": 30, "unit": "°C"}
